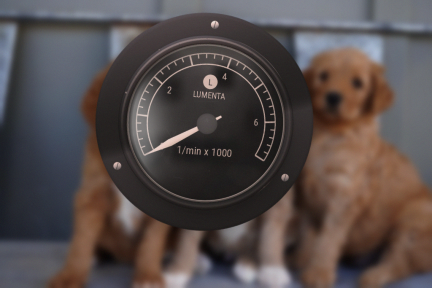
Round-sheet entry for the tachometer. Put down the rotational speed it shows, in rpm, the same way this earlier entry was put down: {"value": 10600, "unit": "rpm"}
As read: {"value": 0, "unit": "rpm"}
